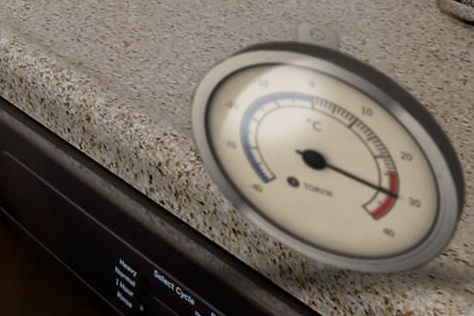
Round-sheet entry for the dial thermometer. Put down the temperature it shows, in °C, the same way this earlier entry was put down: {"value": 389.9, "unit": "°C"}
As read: {"value": 30, "unit": "°C"}
